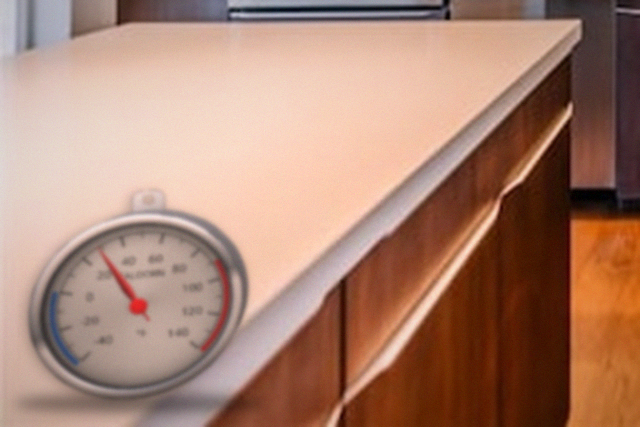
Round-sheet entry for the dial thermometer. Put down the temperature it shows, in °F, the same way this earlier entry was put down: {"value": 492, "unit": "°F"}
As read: {"value": 30, "unit": "°F"}
